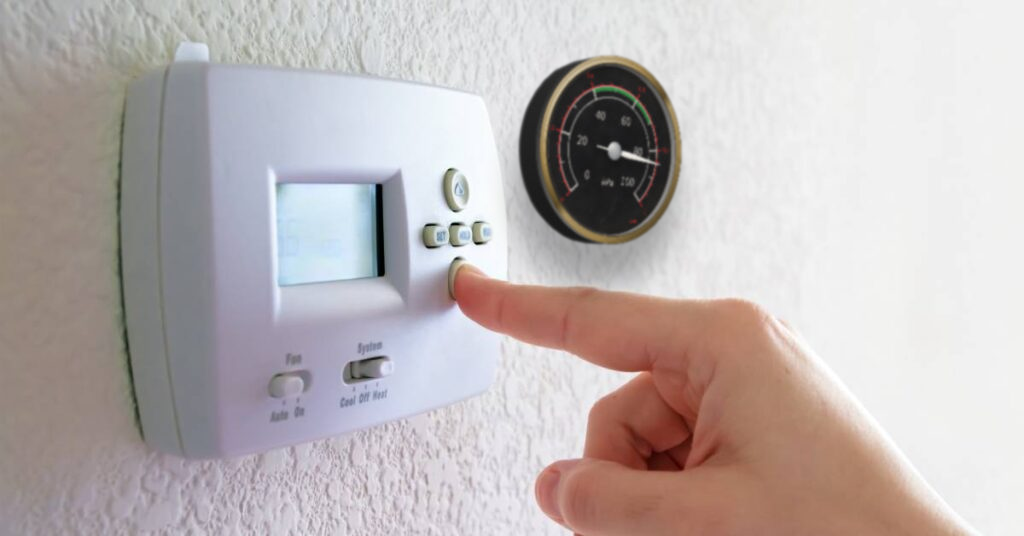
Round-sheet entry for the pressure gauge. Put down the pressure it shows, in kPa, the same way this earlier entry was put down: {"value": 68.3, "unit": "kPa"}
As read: {"value": 85, "unit": "kPa"}
